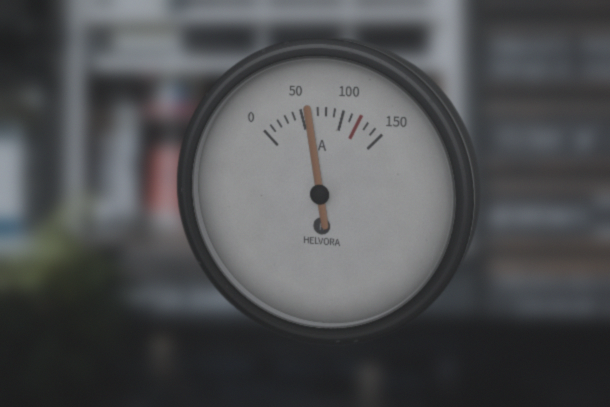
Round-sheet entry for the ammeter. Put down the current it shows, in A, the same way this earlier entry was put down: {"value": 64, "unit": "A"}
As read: {"value": 60, "unit": "A"}
